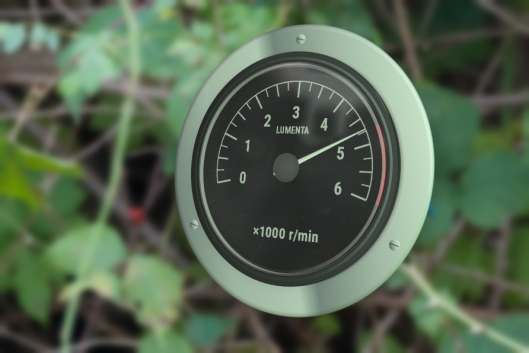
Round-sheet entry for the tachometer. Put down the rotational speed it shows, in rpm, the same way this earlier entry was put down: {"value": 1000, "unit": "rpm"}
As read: {"value": 4750, "unit": "rpm"}
